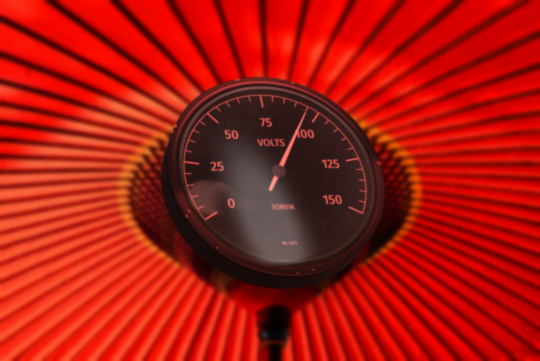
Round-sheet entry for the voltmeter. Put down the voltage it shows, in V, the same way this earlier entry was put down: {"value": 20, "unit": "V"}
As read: {"value": 95, "unit": "V"}
